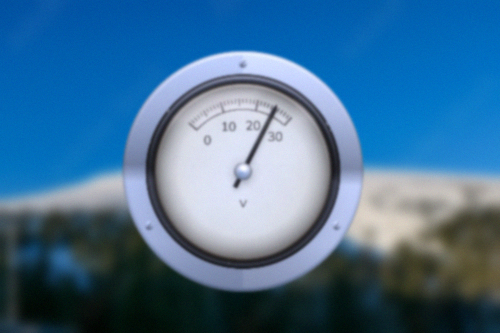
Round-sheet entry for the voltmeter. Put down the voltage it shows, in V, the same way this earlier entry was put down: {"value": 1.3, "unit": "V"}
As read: {"value": 25, "unit": "V"}
